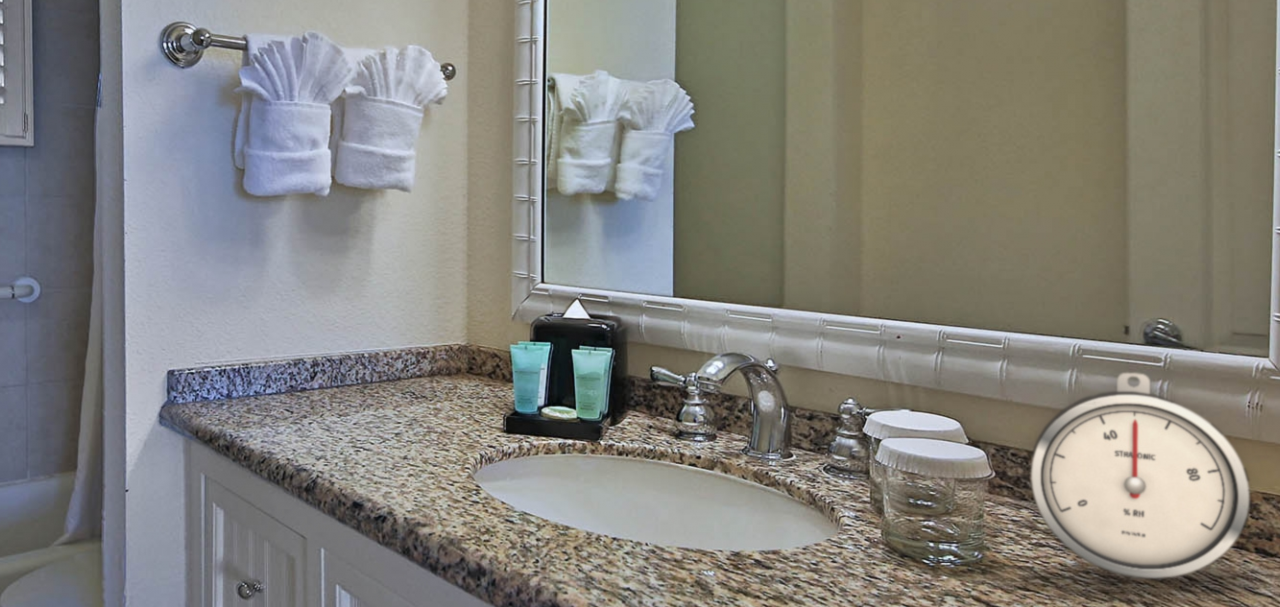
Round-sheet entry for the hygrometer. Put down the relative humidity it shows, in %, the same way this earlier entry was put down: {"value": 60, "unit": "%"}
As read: {"value": 50, "unit": "%"}
